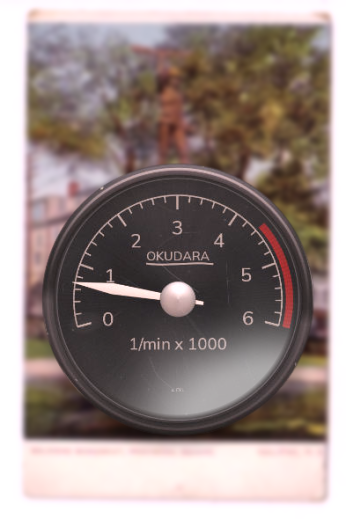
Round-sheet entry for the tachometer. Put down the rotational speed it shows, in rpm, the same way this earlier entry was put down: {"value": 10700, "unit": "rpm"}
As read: {"value": 700, "unit": "rpm"}
